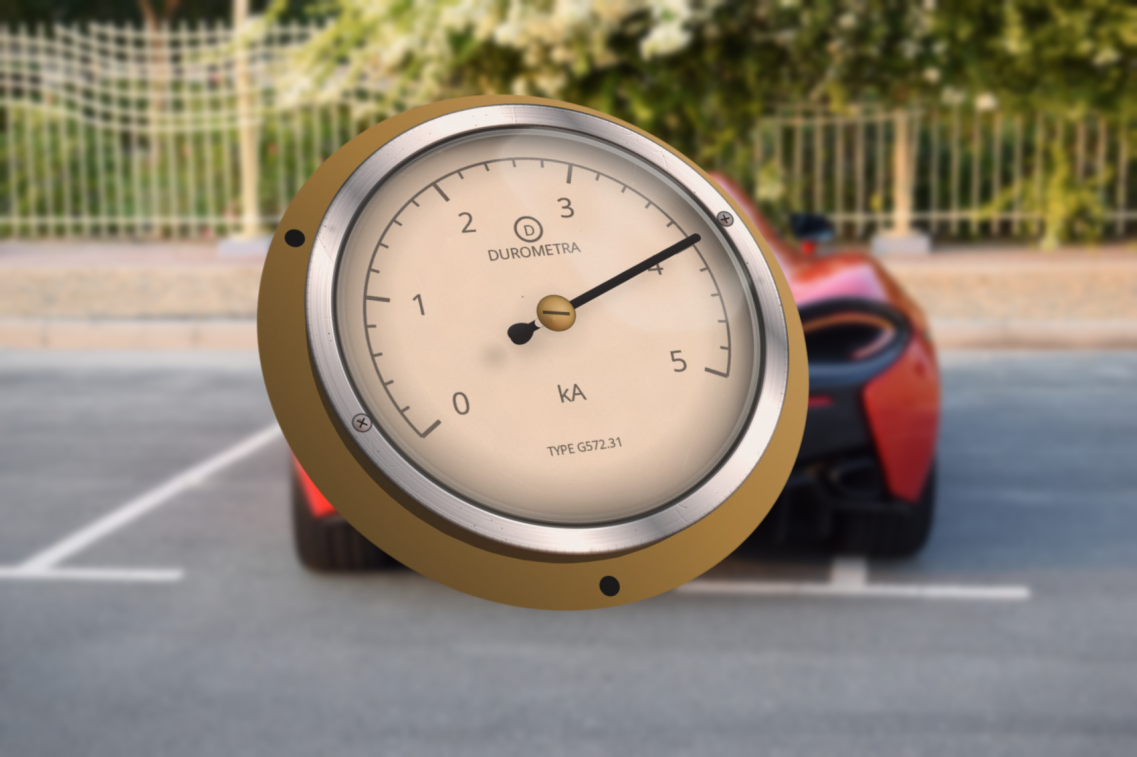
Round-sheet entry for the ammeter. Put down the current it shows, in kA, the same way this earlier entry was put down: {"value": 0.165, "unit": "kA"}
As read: {"value": 4, "unit": "kA"}
